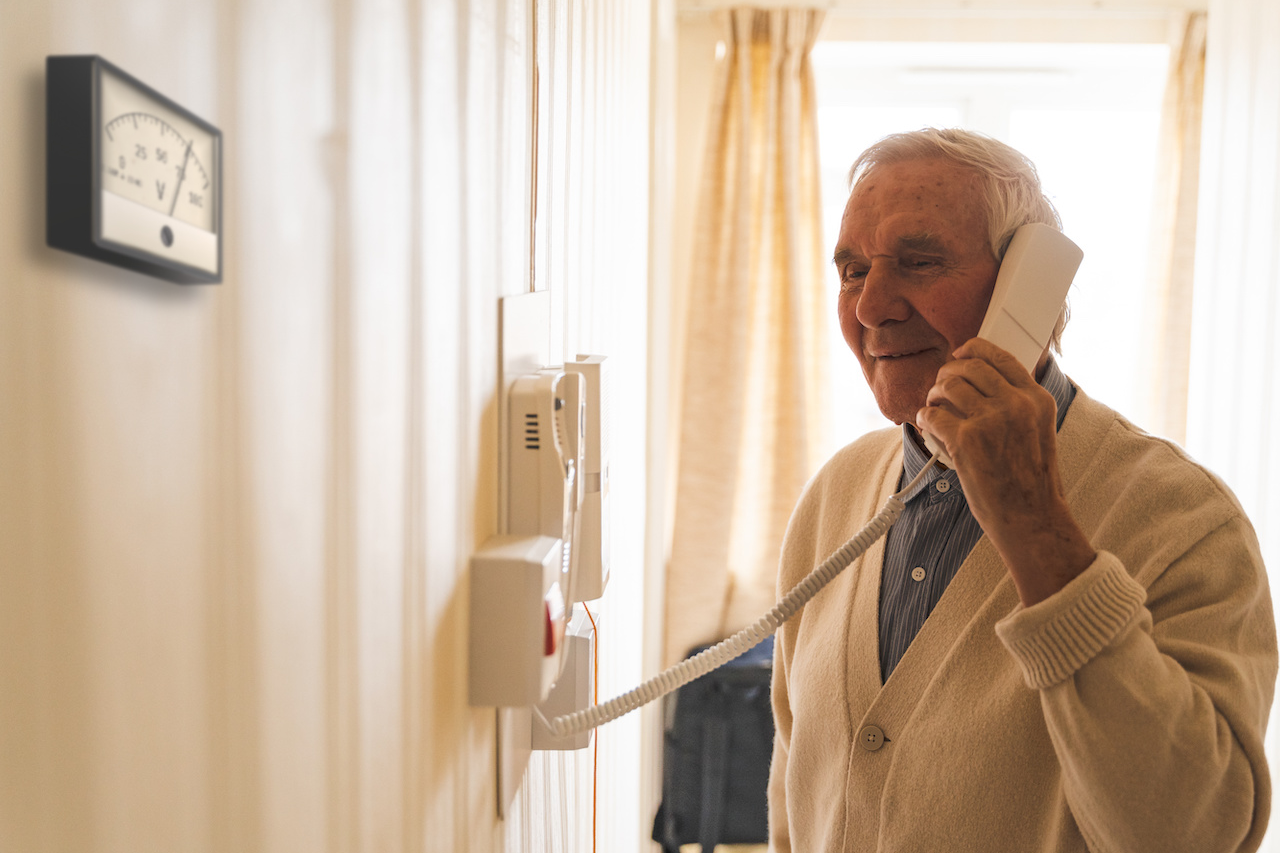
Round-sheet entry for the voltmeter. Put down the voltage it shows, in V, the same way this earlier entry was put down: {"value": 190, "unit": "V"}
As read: {"value": 75, "unit": "V"}
